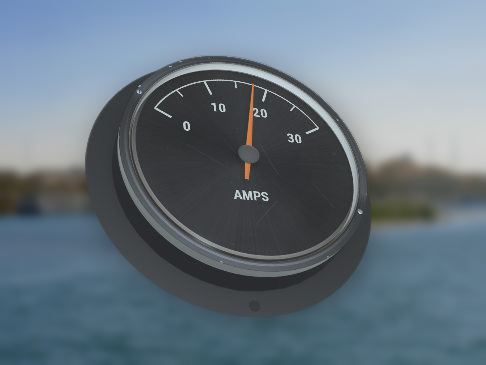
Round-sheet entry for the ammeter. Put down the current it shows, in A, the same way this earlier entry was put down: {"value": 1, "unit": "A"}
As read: {"value": 17.5, "unit": "A"}
